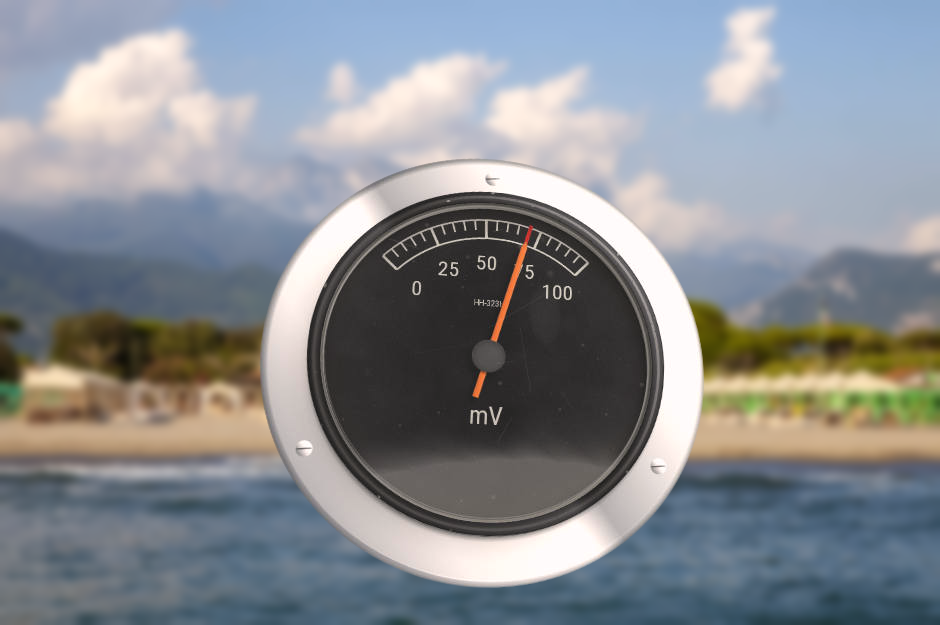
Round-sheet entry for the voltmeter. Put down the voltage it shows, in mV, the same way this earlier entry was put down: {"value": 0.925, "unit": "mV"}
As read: {"value": 70, "unit": "mV"}
